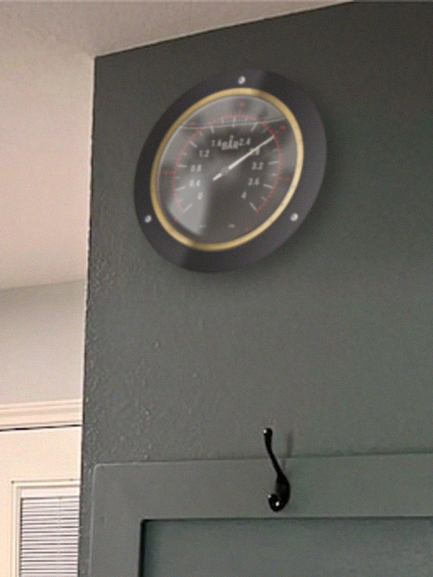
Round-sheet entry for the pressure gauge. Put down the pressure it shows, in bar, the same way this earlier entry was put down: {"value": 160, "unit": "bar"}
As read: {"value": 2.8, "unit": "bar"}
